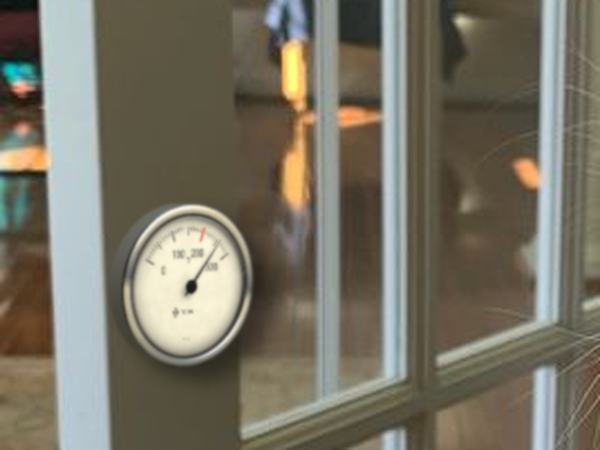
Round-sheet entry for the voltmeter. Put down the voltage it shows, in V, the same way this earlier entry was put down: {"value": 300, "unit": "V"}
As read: {"value": 250, "unit": "V"}
